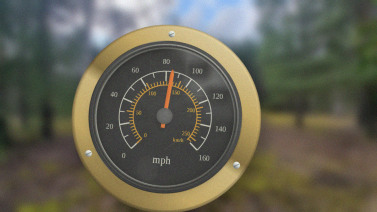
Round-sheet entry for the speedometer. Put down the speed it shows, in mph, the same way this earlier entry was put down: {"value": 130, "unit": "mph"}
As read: {"value": 85, "unit": "mph"}
